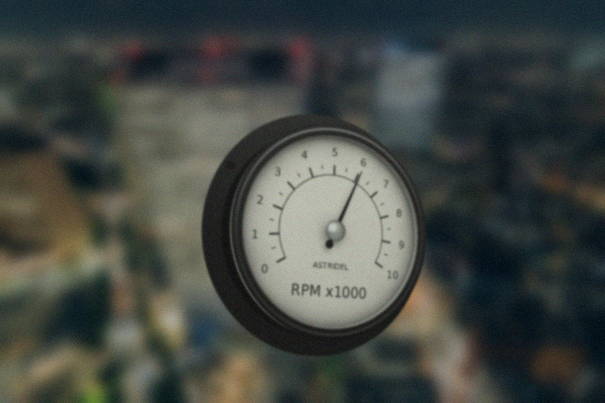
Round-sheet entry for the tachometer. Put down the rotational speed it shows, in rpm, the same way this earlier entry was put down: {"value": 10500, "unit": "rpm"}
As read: {"value": 6000, "unit": "rpm"}
